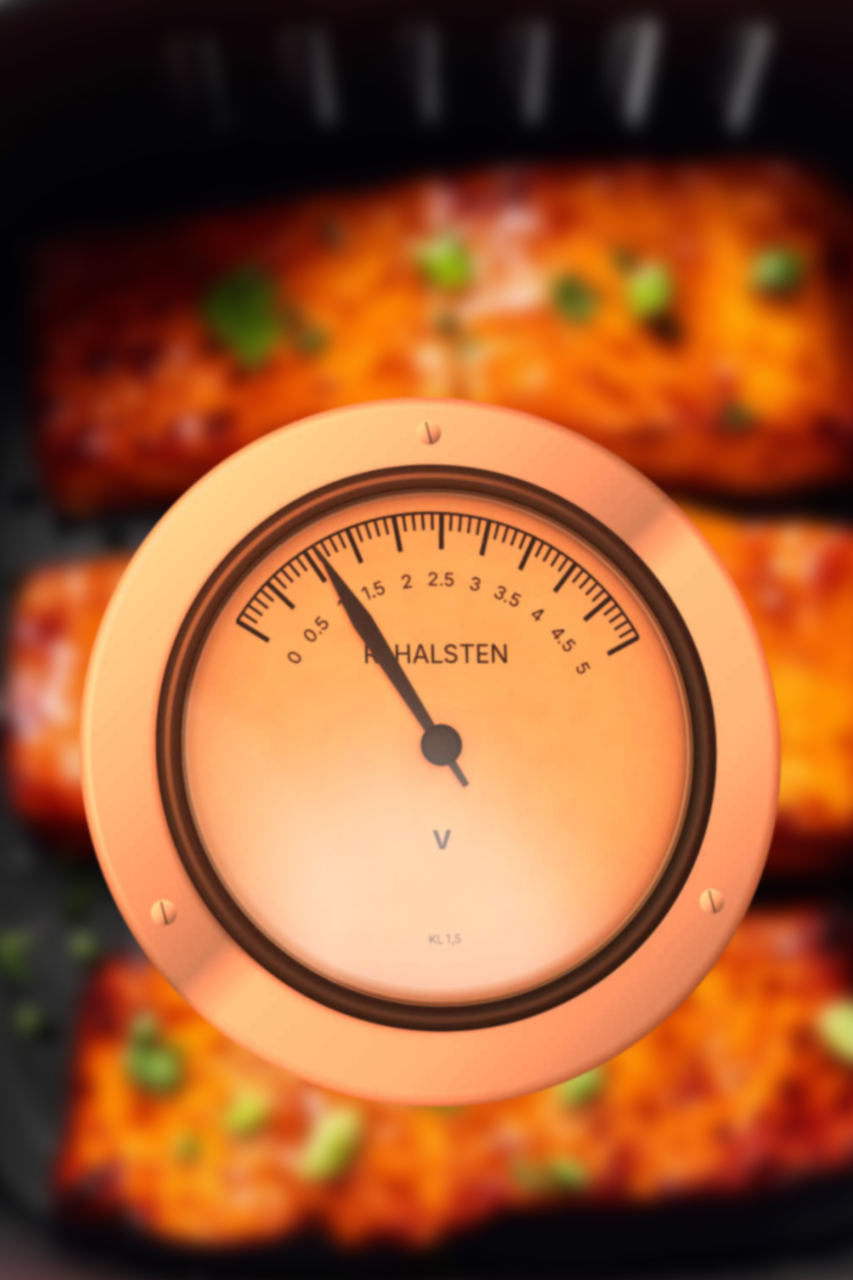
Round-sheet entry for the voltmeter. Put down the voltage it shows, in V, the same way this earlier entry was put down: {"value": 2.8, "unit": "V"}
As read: {"value": 1.1, "unit": "V"}
